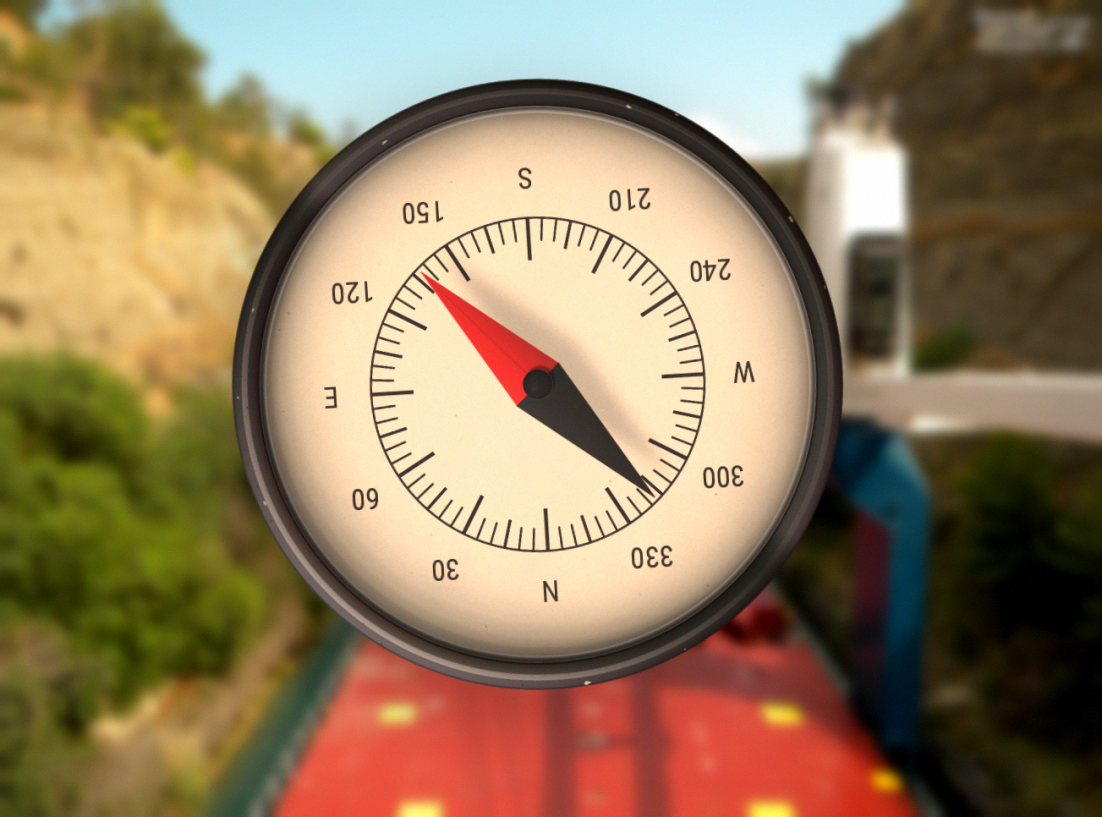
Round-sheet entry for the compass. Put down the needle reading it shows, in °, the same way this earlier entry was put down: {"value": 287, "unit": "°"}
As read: {"value": 137.5, "unit": "°"}
